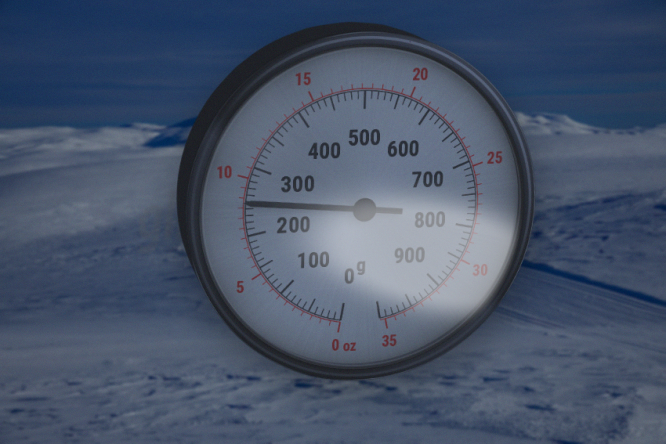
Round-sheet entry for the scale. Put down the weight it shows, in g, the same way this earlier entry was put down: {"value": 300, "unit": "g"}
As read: {"value": 250, "unit": "g"}
